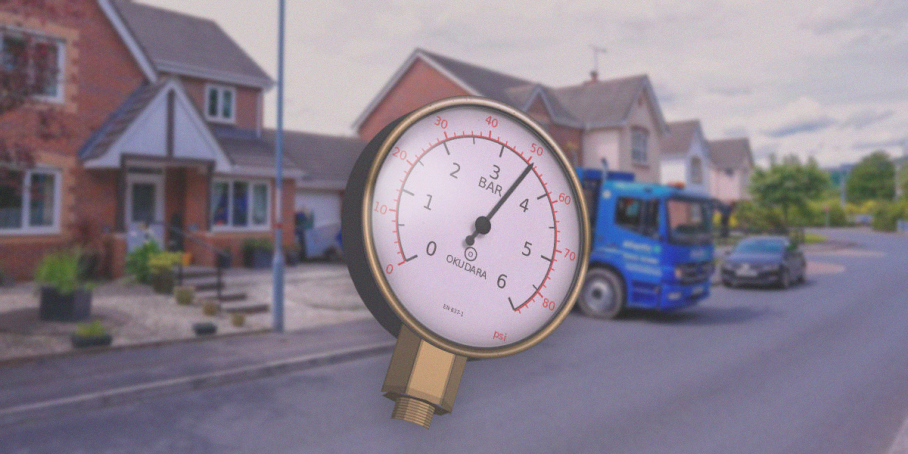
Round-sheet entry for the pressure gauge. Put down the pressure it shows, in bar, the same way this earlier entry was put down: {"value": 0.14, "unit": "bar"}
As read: {"value": 3.5, "unit": "bar"}
